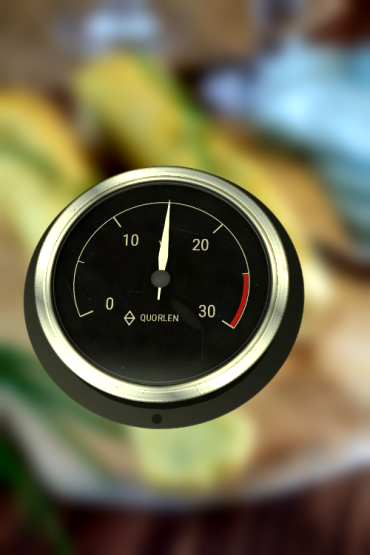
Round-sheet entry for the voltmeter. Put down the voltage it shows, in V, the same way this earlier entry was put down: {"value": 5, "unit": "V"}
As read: {"value": 15, "unit": "V"}
